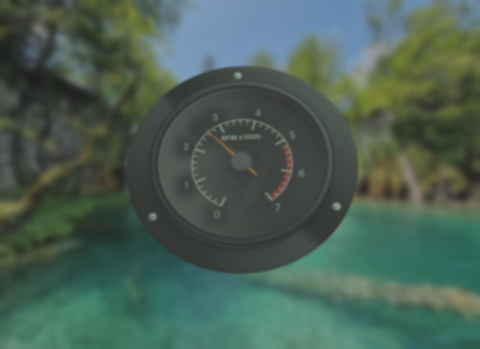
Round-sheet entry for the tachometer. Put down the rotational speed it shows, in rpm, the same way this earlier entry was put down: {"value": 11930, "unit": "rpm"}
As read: {"value": 2600, "unit": "rpm"}
